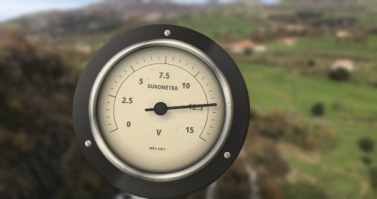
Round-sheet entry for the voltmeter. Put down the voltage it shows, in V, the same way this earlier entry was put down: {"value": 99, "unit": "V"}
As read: {"value": 12.5, "unit": "V"}
